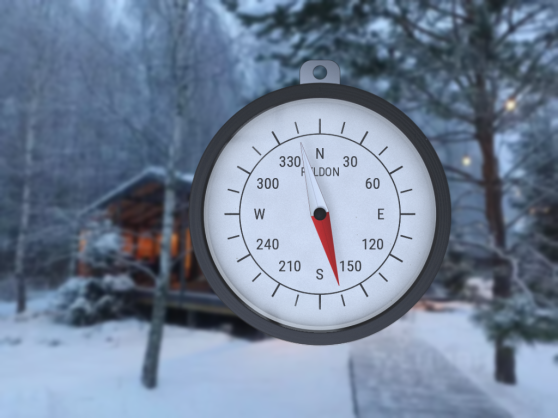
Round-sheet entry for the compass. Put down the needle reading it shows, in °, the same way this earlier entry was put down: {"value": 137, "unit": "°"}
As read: {"value": 165, "unit": "°"}
